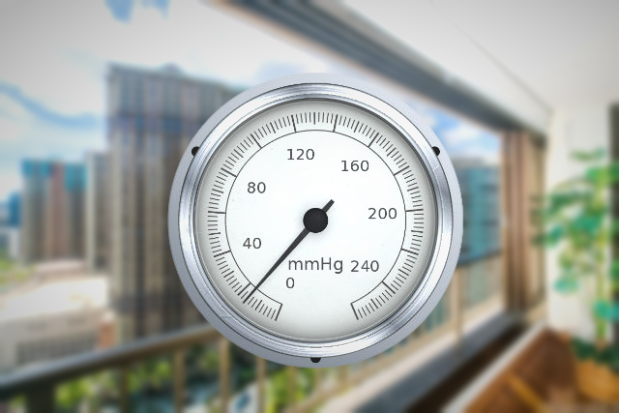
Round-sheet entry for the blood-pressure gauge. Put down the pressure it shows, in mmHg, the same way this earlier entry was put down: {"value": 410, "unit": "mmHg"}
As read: {"value": 16, "unit": "mmHg"}
